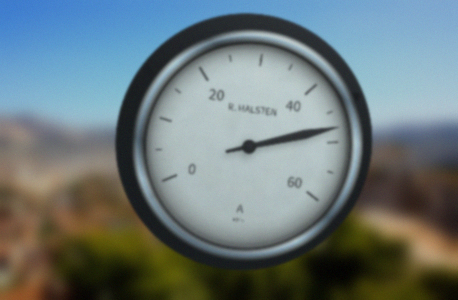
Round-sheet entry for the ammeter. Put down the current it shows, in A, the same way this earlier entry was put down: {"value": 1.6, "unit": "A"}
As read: {"value": 47.5, "unit": "A"}
